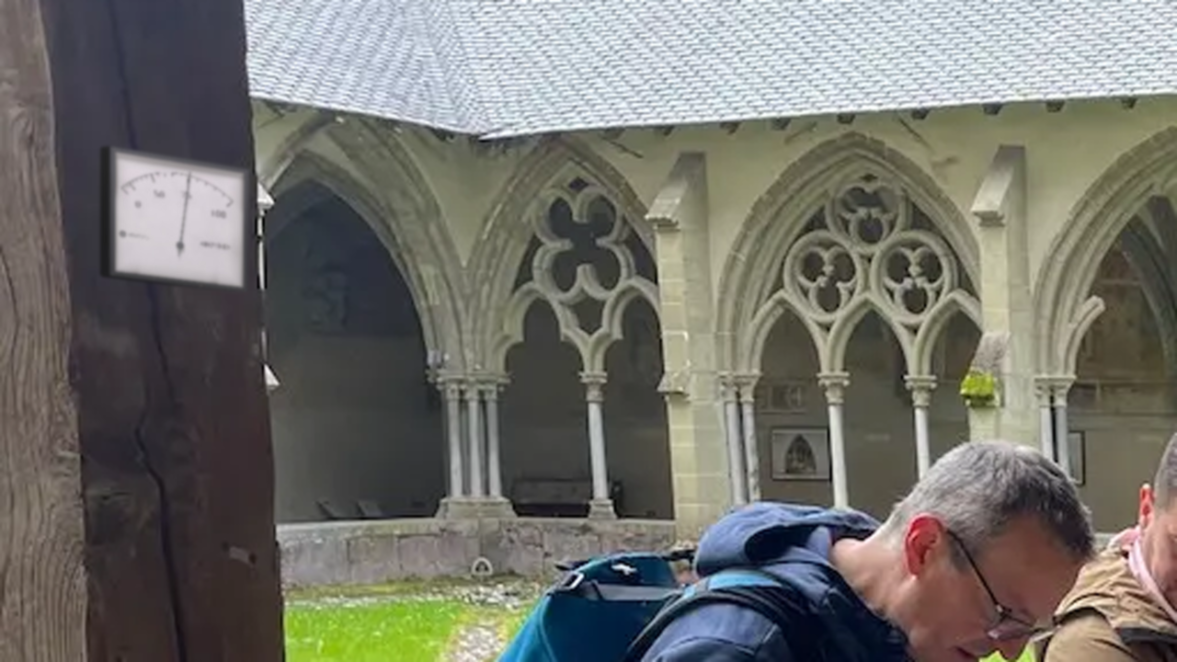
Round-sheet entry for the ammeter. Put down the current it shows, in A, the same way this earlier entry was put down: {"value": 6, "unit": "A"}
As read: {"value": 75, "unit": "A"}
